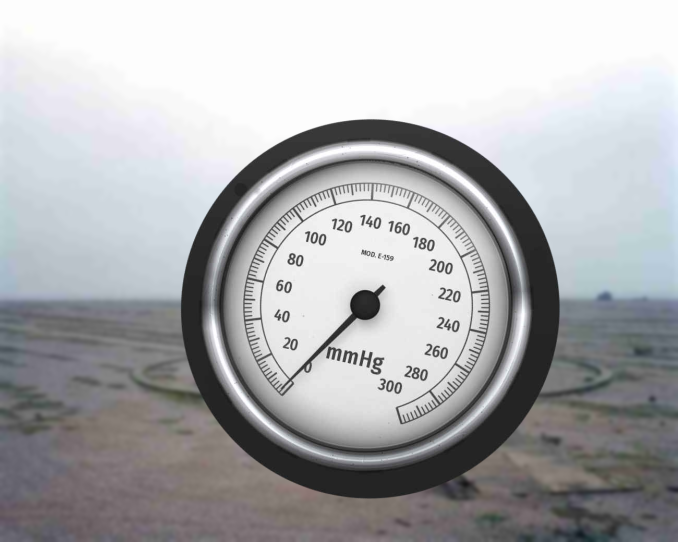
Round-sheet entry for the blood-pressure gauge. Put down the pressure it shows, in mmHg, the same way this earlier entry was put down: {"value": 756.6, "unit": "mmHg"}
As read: {"value": 2, "unit": "mmHg"}
